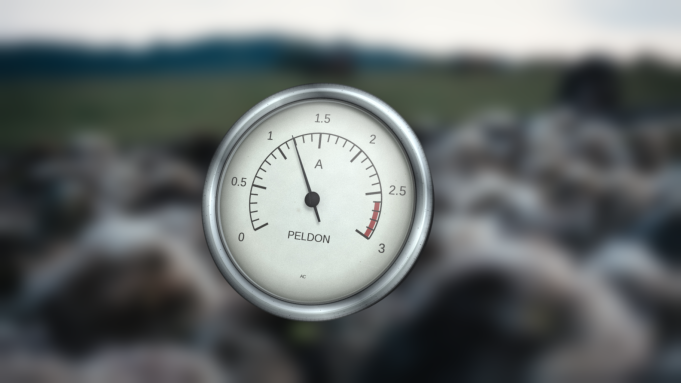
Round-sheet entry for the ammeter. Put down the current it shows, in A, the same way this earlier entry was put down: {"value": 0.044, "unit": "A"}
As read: {"value": 1.2, "unit": "A"}
